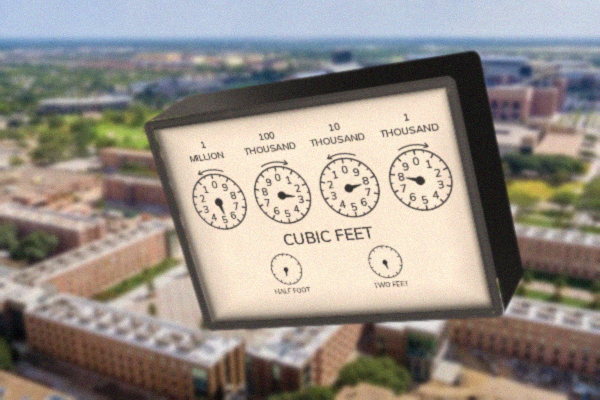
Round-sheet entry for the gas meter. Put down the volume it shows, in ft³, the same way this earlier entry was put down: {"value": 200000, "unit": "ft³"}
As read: {"value": 527800, "unit": "ft³"}
